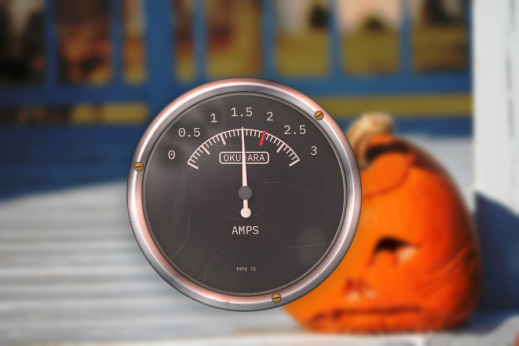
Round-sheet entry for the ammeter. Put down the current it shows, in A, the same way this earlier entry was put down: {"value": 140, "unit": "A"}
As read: {"value": 1.5, "unit": "A"}
